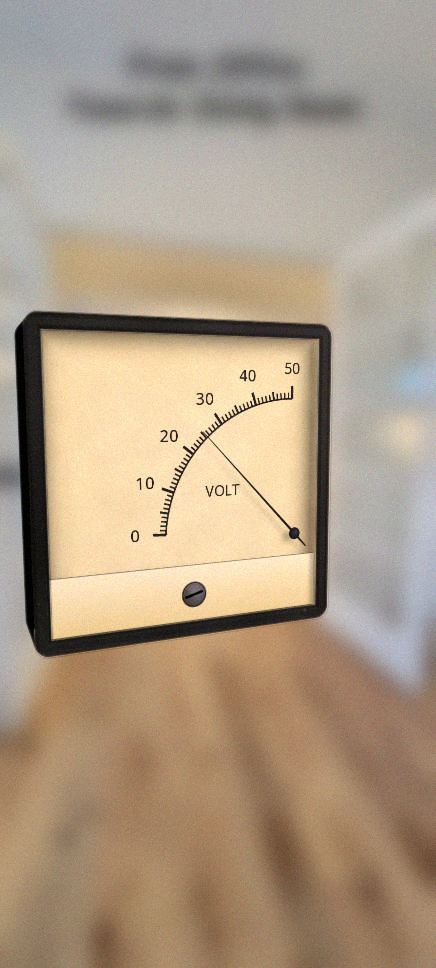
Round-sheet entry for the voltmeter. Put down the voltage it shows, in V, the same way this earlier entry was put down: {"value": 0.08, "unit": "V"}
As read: {"value": 25, "unit": "V"}
